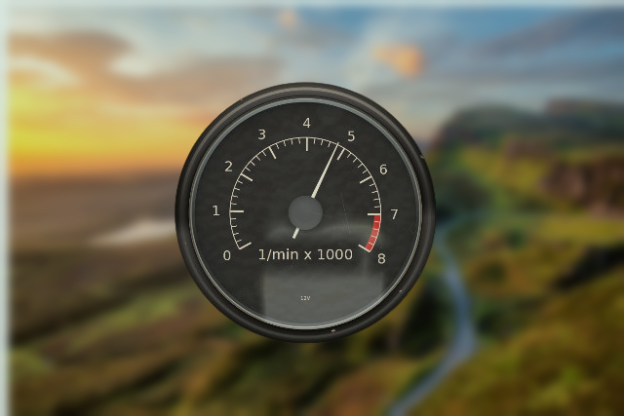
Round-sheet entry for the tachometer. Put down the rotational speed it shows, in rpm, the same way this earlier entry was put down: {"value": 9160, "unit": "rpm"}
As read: {"value": 4800, "unit": "rpm"}
